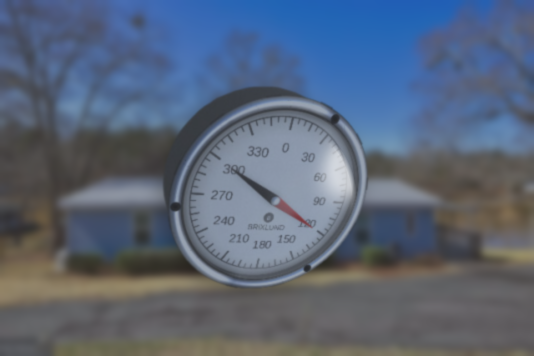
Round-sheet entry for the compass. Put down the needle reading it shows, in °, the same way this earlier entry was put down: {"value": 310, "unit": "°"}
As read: {"value": 120, "unit": "°"}
